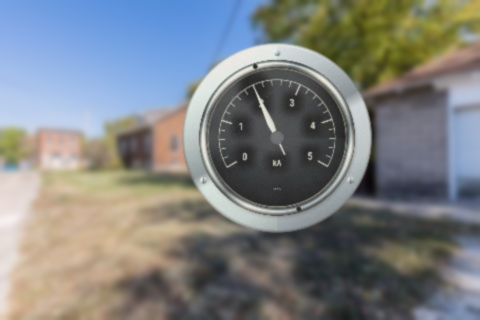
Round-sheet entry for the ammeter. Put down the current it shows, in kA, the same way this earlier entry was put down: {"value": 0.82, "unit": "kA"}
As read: {"value": 2, "unit": "kA"}
